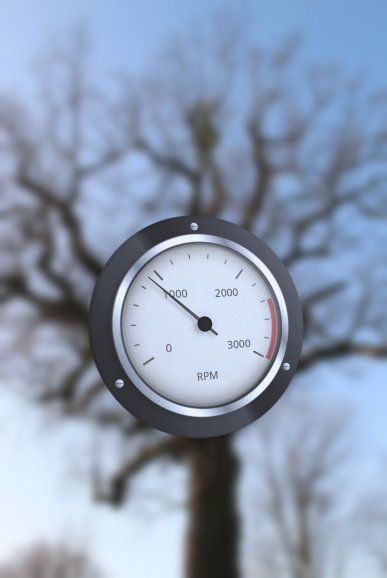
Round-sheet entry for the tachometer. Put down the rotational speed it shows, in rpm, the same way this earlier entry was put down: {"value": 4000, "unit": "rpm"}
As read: {"value": 900, "unit": "rpm"}
